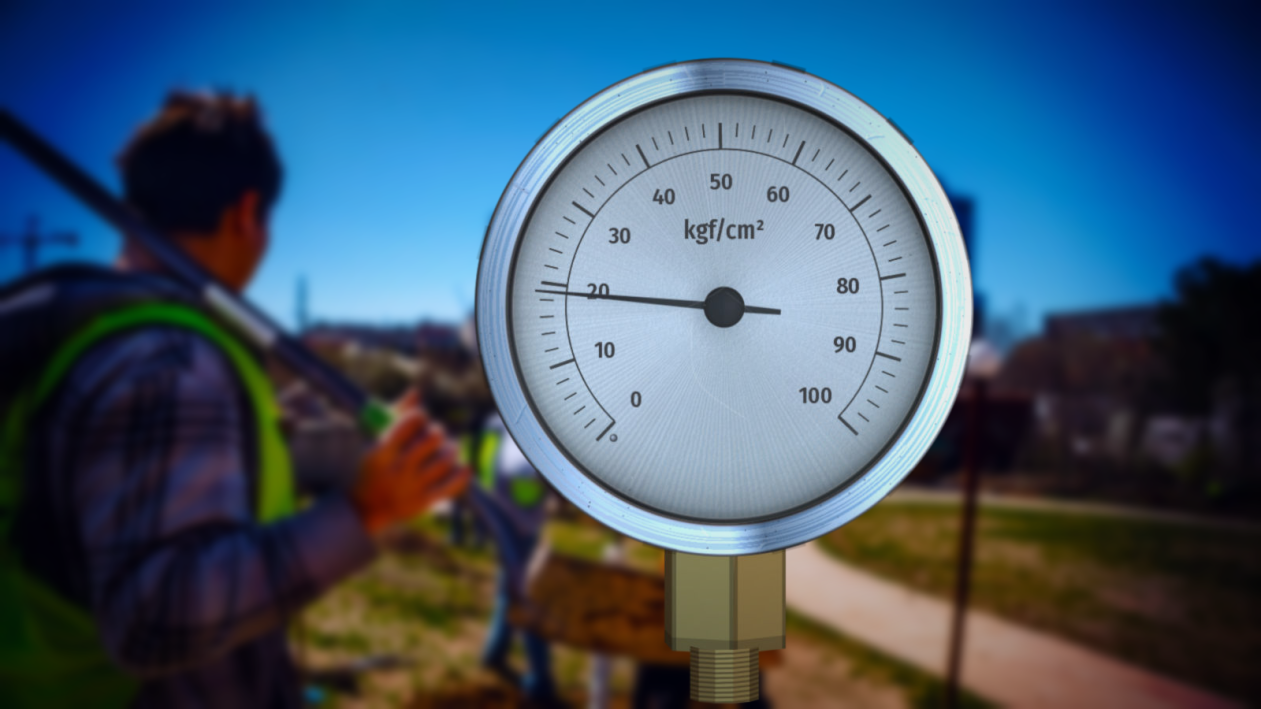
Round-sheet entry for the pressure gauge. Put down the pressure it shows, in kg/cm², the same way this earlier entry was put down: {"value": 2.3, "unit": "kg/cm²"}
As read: {"value": 19, "unit": "kg/cm²"}
